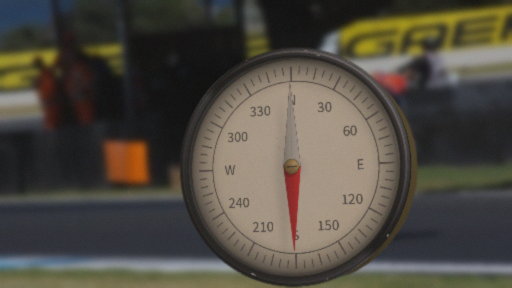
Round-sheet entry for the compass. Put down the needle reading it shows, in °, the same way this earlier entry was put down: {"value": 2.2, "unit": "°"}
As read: {"value": 180, "unit": "°"}
